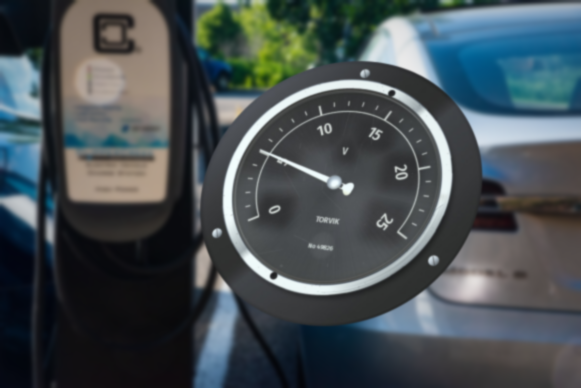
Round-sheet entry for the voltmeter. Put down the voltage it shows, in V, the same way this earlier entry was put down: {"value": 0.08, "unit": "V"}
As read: {"value": 5, "unit": "V"}
